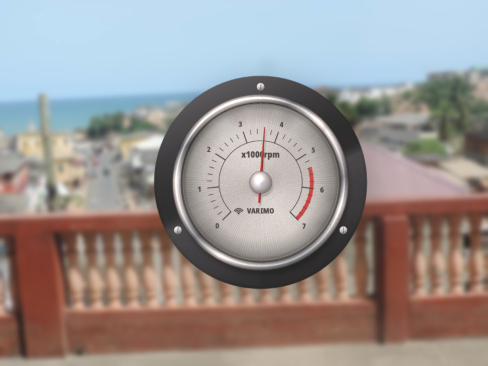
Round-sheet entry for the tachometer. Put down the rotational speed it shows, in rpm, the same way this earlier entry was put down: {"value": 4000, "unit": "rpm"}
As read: {"value": 3600, "unit": "rpm"}
